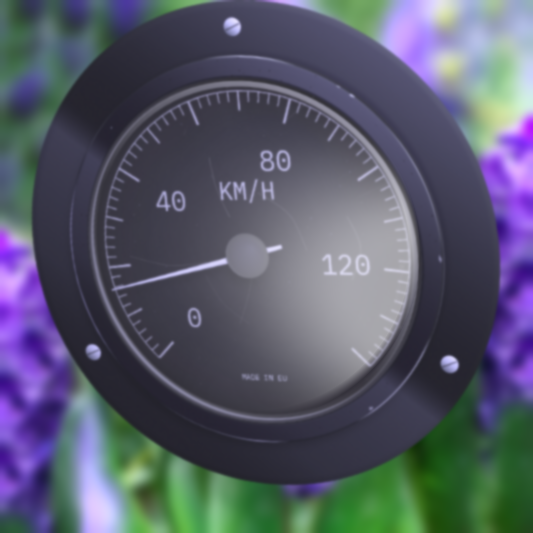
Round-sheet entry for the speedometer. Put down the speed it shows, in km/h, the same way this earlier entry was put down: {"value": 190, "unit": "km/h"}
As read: {"value": 16, "unit": "km/h"}
